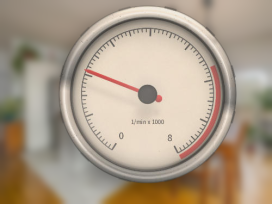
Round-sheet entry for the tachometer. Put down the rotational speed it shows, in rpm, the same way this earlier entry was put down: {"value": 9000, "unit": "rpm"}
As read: {"value": 2100, "unit": "rpm"}
